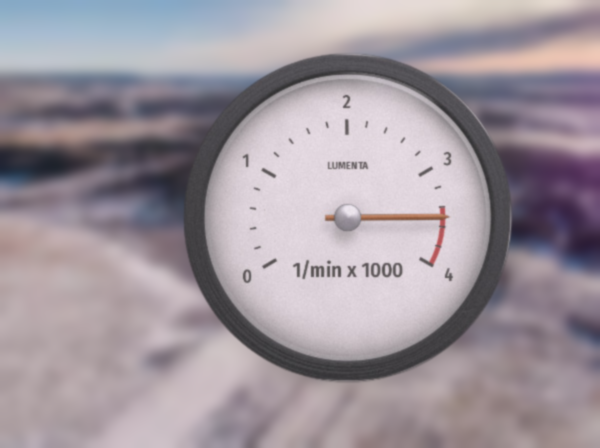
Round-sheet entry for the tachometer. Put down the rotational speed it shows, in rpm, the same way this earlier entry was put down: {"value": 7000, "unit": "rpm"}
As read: {"value": 3500, "unit": "rpm"}
